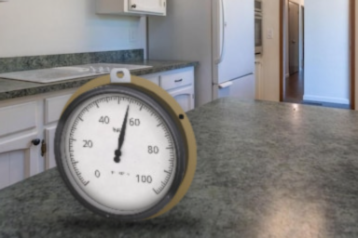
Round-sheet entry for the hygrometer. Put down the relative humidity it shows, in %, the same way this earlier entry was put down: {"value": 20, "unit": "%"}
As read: {"value": 55, "unit": "%"}
